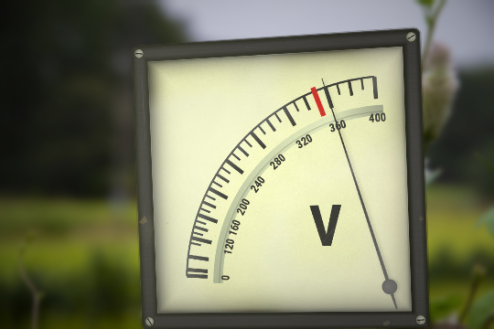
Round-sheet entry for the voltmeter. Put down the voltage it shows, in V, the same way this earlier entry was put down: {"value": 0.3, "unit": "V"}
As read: {"value": 360, "unit": "V"}
